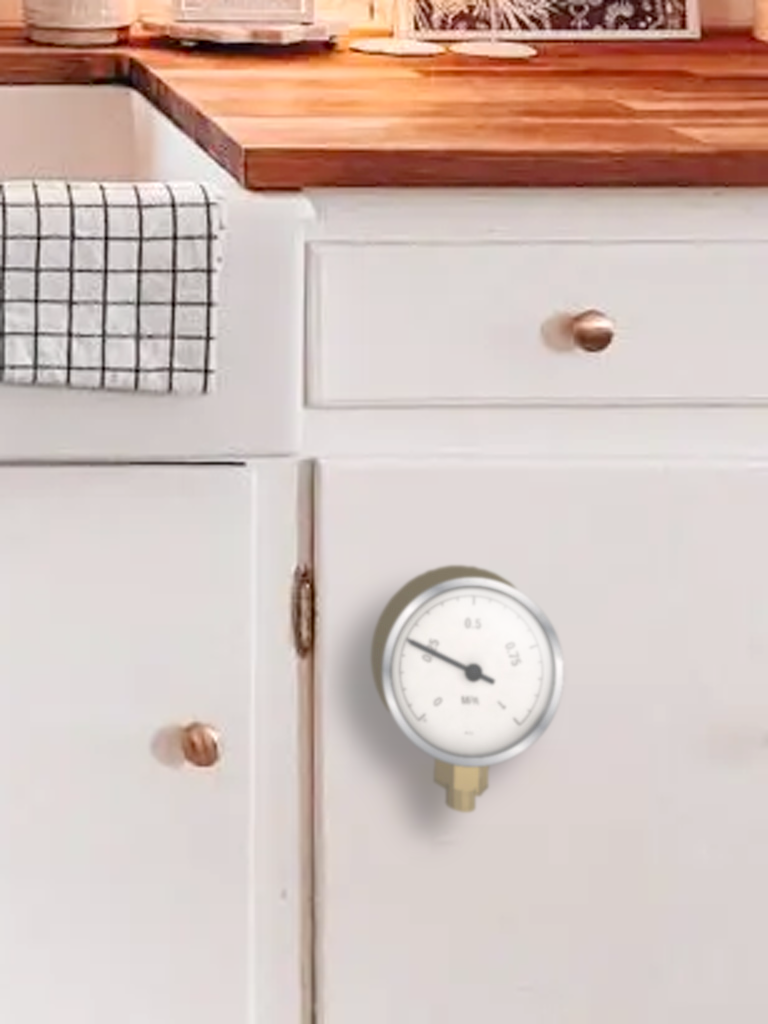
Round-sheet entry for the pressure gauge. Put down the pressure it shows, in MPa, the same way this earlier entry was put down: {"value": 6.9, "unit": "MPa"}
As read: {"value": 0.25, "unit": "MPa"}
